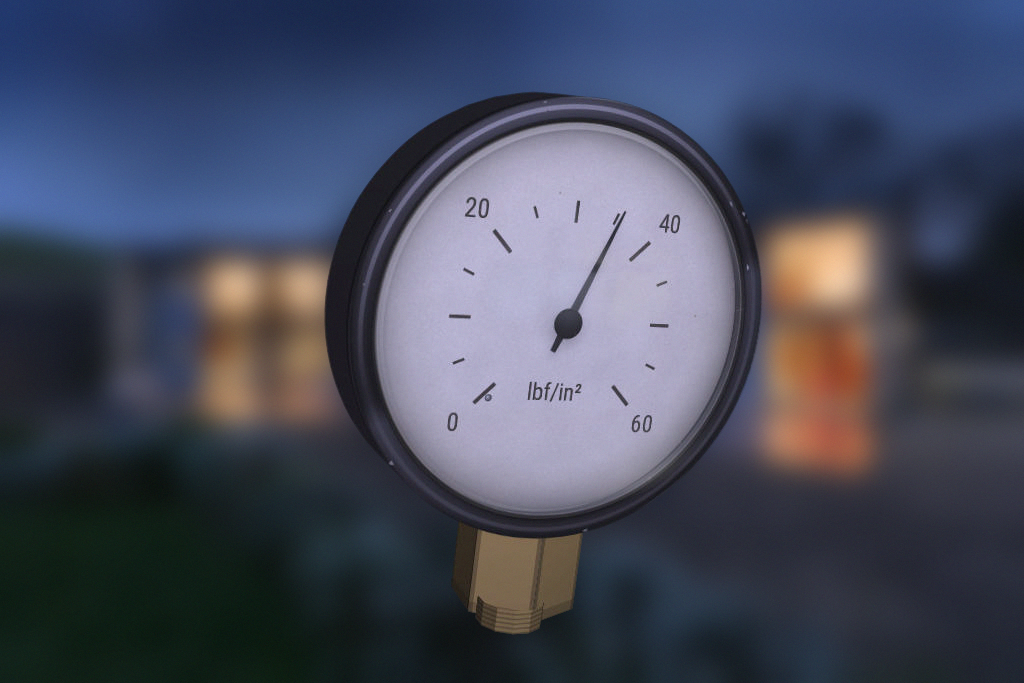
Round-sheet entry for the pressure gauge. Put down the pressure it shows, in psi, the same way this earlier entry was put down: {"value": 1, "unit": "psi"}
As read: {"value": 35, "unit": "psi"}
